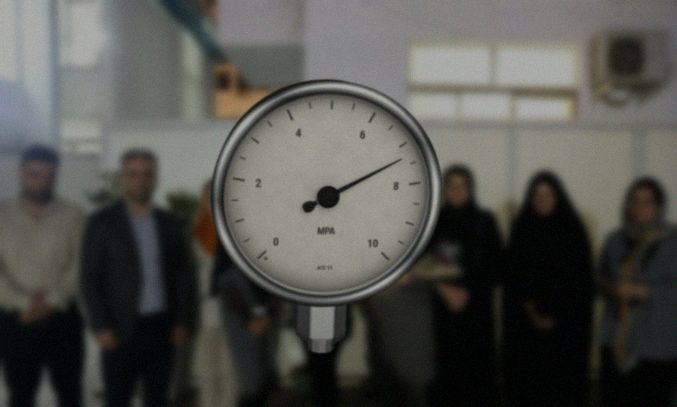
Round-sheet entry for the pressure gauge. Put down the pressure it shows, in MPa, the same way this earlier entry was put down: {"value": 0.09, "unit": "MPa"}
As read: {"value": 7.25, "unit": "MPa"}
